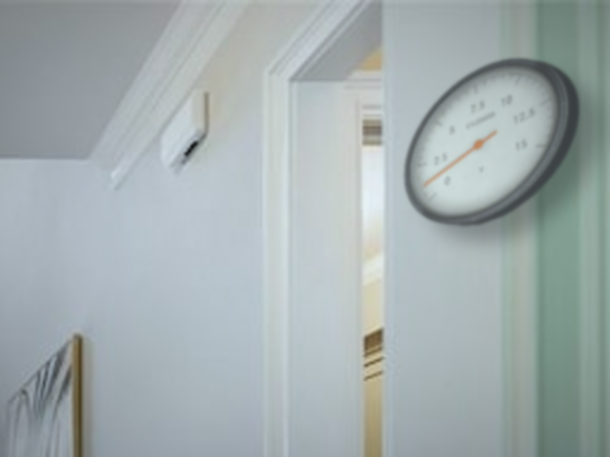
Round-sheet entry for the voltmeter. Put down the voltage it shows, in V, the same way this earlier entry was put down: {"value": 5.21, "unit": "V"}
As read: {"value": 1, "unit": "V"}
